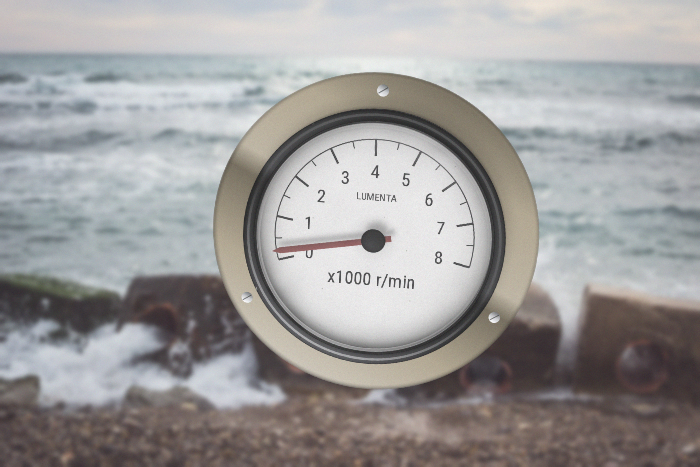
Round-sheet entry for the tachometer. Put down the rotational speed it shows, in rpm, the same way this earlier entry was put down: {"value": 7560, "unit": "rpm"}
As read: {"value": 250, "unit": "rpm"}
